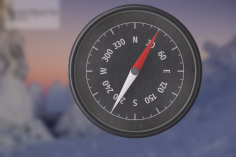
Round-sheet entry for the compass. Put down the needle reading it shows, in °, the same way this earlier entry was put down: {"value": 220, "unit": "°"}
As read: {"value": 30, "unit": "°"}
